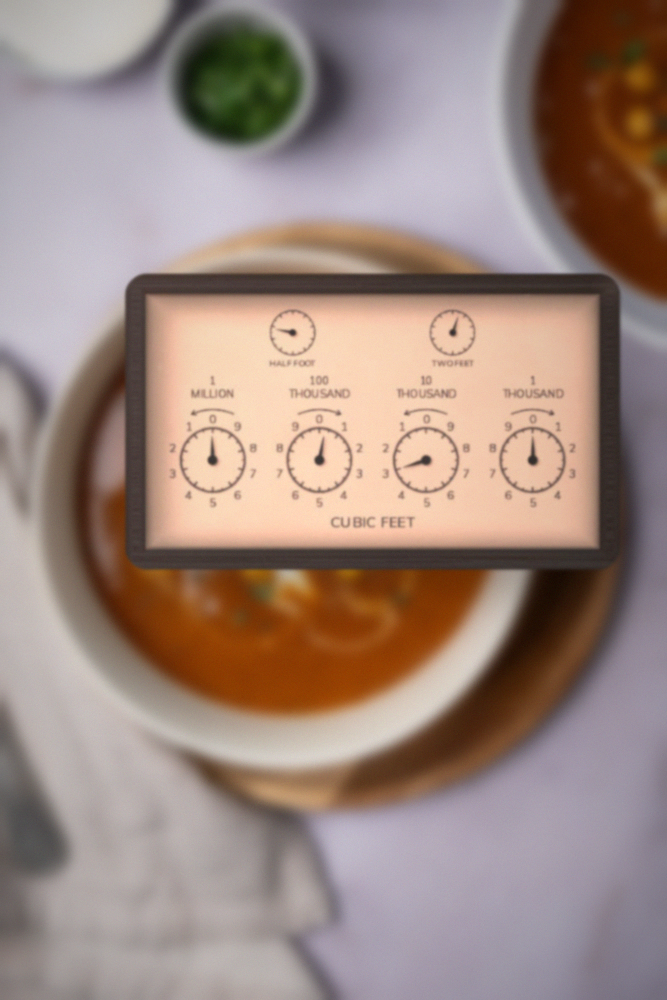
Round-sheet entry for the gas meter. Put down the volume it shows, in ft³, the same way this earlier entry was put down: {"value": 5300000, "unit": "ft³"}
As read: {"value": 3000, "unit": "ft³"}
